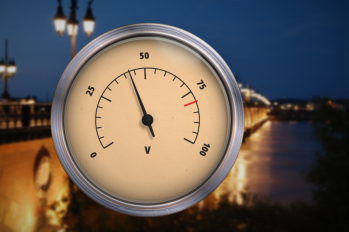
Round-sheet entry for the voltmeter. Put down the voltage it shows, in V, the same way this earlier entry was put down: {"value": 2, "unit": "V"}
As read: {"value": 42.5, "unit": "V"}
